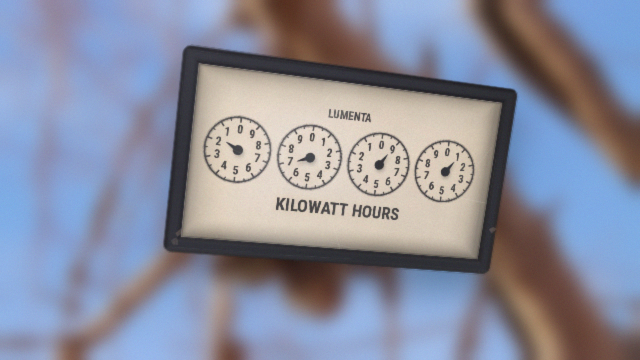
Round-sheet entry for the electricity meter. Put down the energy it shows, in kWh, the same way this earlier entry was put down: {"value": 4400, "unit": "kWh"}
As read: {"value": 1691, "unit": "kWh"}
